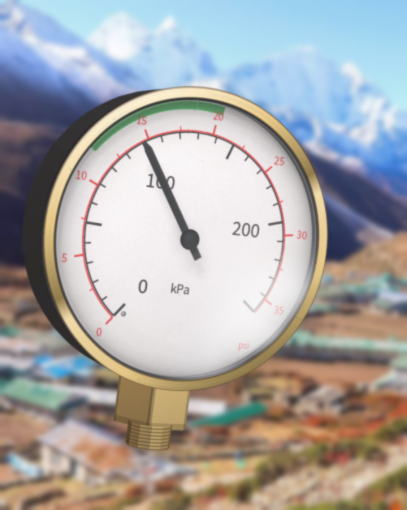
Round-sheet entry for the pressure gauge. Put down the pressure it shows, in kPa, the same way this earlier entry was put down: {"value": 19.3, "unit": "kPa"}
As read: {"value": 100, "unit": "kPa"}
